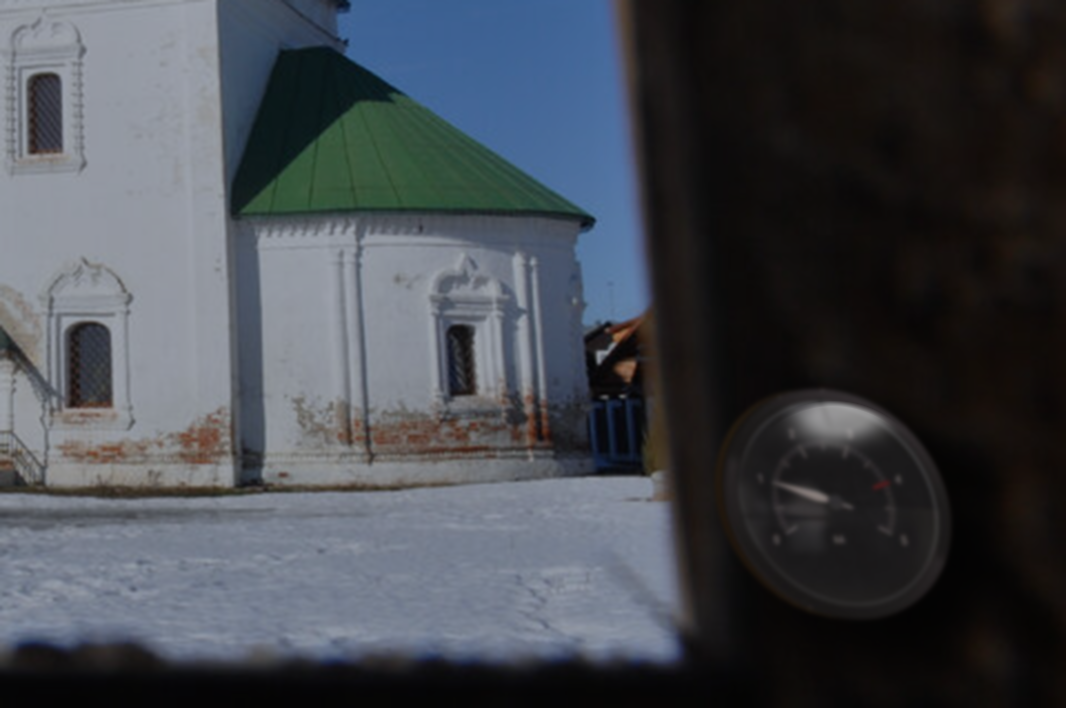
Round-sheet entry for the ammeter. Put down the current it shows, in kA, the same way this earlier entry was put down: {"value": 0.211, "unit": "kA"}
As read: {"value": 1, "unit": "kA"}
